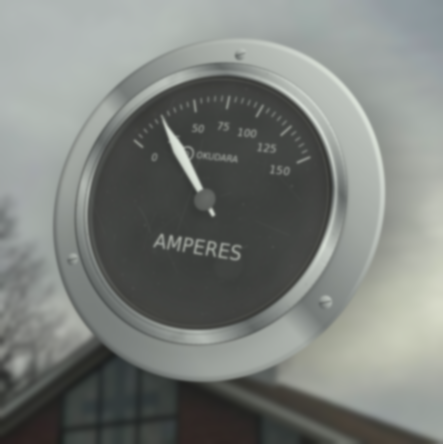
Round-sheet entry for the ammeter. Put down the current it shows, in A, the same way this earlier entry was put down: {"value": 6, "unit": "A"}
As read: {"value": 25, "unit": "A"}
